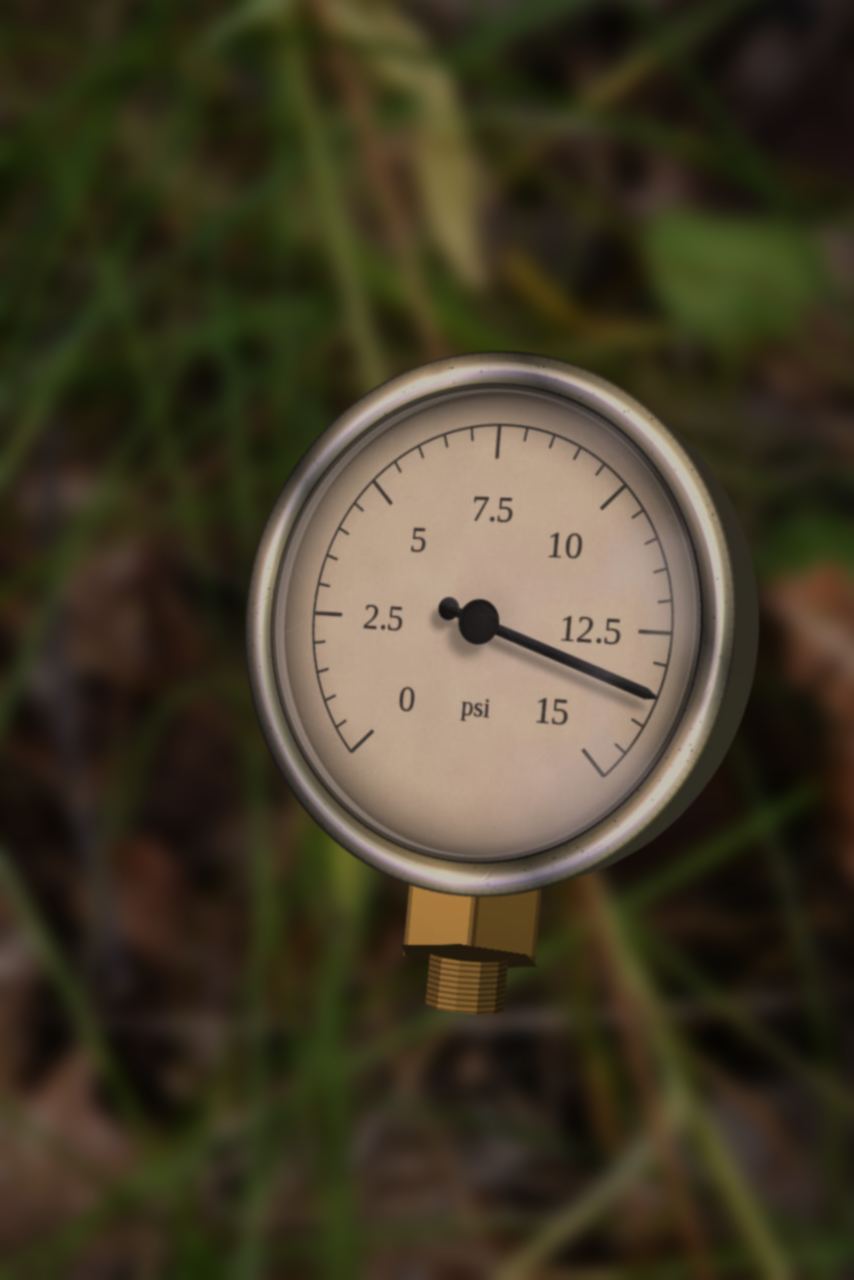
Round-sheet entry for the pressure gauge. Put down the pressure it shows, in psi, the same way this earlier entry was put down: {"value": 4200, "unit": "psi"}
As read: {"value": 13.5, "unit": "psi"}
